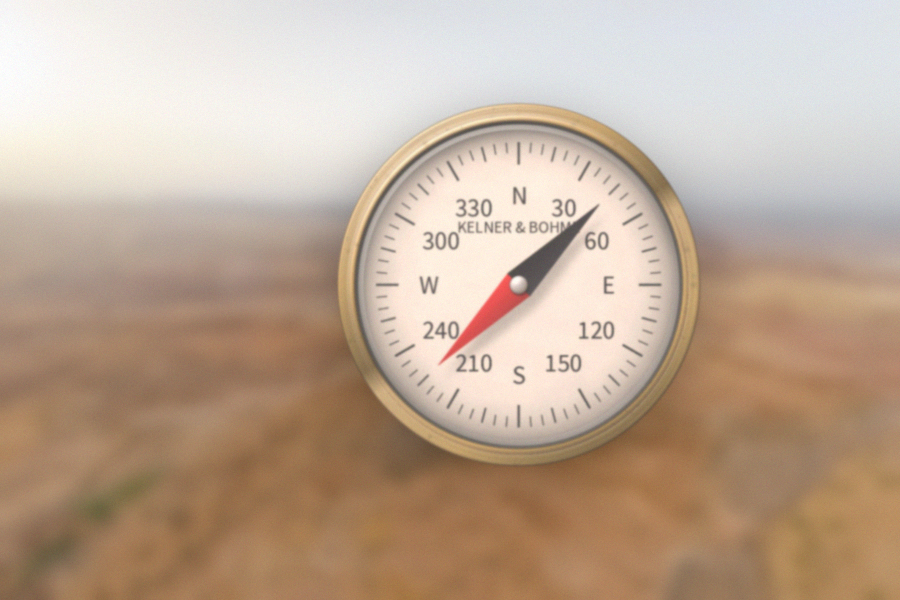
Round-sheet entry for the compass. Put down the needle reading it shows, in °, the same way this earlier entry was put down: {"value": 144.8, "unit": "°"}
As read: {"value": 225, "unit": "°"}
